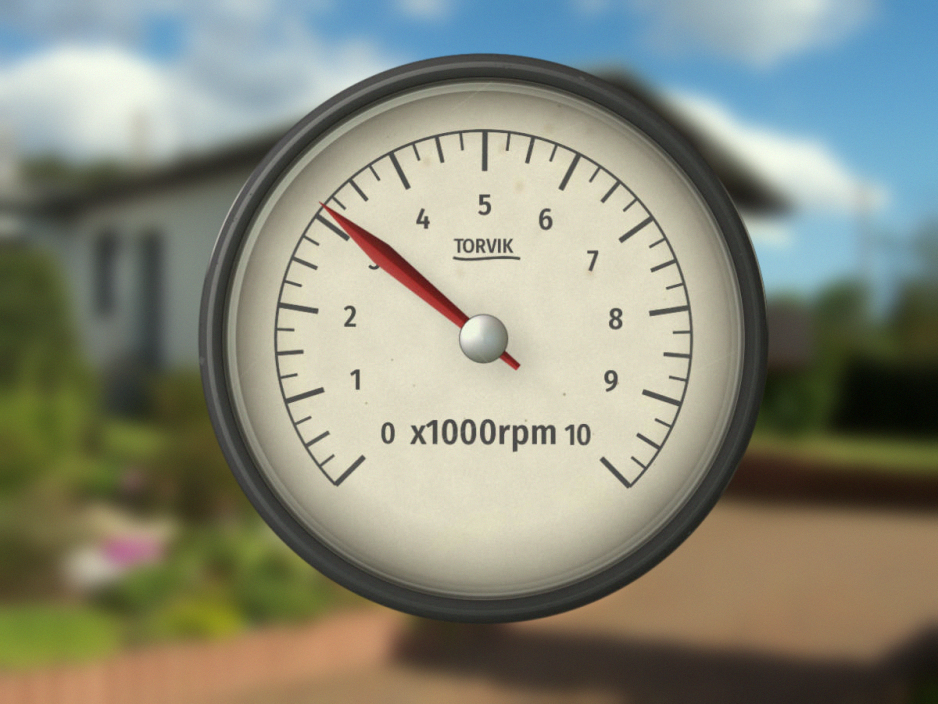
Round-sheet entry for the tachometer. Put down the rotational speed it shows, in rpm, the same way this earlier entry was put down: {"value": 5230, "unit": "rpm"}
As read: {"value": 3125, "unit": "rpm"}
